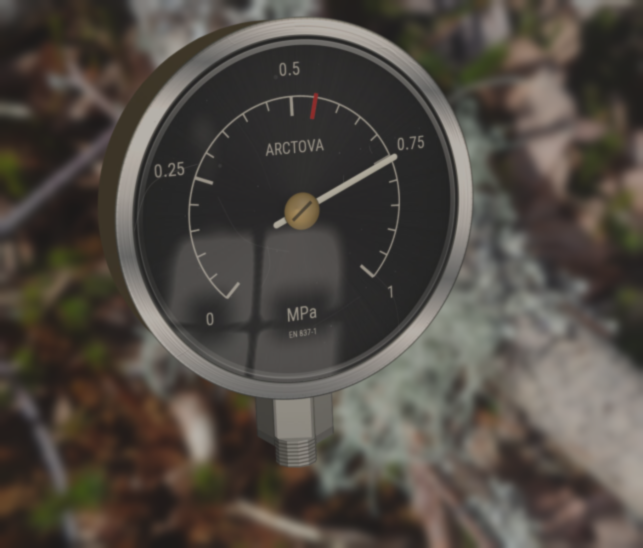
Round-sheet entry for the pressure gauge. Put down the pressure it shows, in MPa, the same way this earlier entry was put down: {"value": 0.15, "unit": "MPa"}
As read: {"value": 0.75, "unit": "MPa"}
